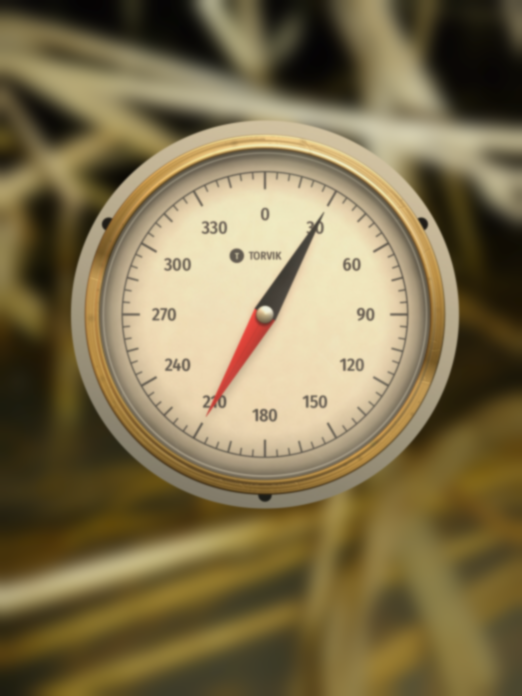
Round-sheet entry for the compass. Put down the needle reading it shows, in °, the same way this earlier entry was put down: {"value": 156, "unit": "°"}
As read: {"value": 210, "unit": "°"}
